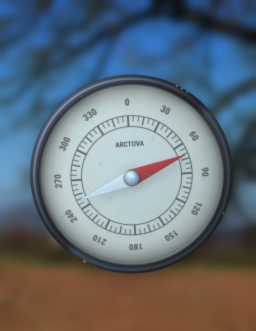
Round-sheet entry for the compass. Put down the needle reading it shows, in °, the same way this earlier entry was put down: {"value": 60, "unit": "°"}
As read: {"value": 70, "unit": "°"}
